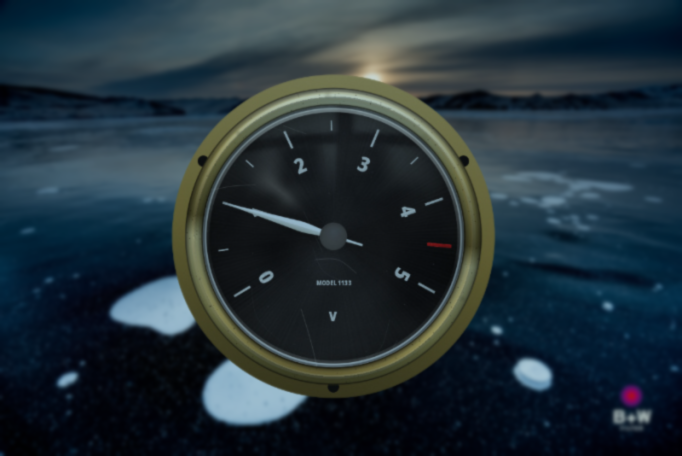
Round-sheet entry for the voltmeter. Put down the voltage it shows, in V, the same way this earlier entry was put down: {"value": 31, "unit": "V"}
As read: {"value": 1, "unit": "V"}
